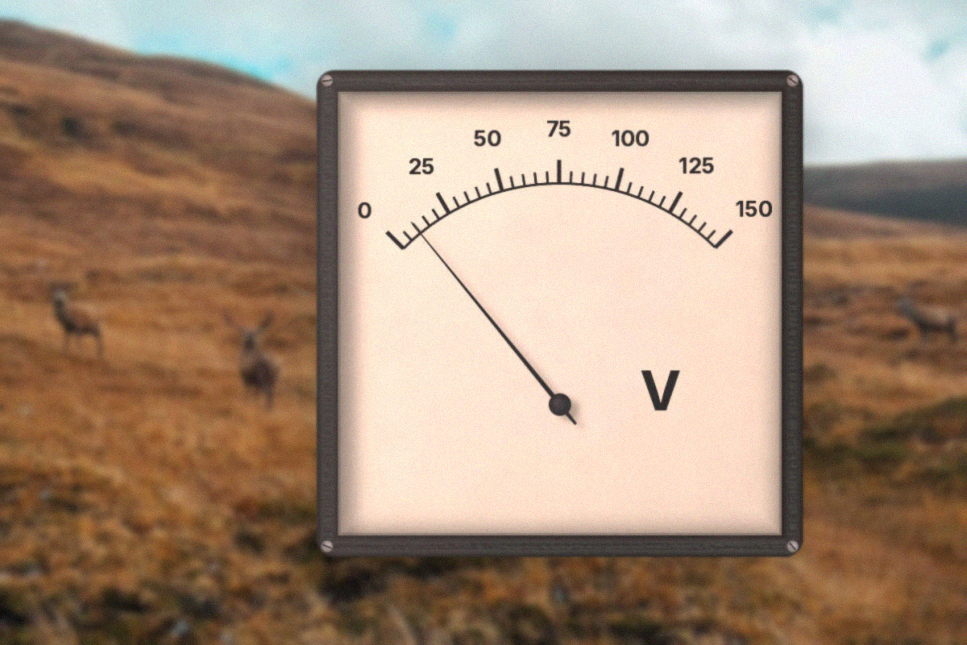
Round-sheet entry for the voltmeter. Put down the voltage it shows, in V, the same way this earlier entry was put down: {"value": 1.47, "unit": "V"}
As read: {"value": 10, "unit": "V"}
